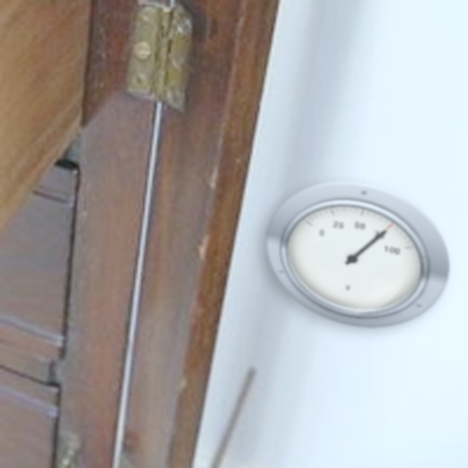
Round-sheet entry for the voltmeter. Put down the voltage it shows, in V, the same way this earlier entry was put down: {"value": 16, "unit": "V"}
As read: {"value": 75, "unit": "V"}
